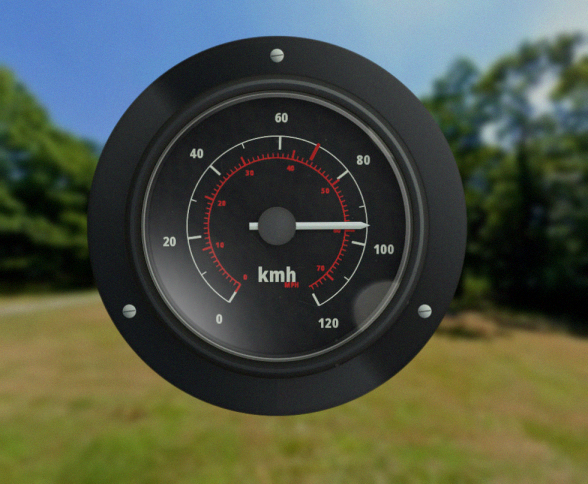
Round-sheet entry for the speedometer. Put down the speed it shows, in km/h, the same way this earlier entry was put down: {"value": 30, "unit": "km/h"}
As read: {"value": 95, "unit": "km/h"}
